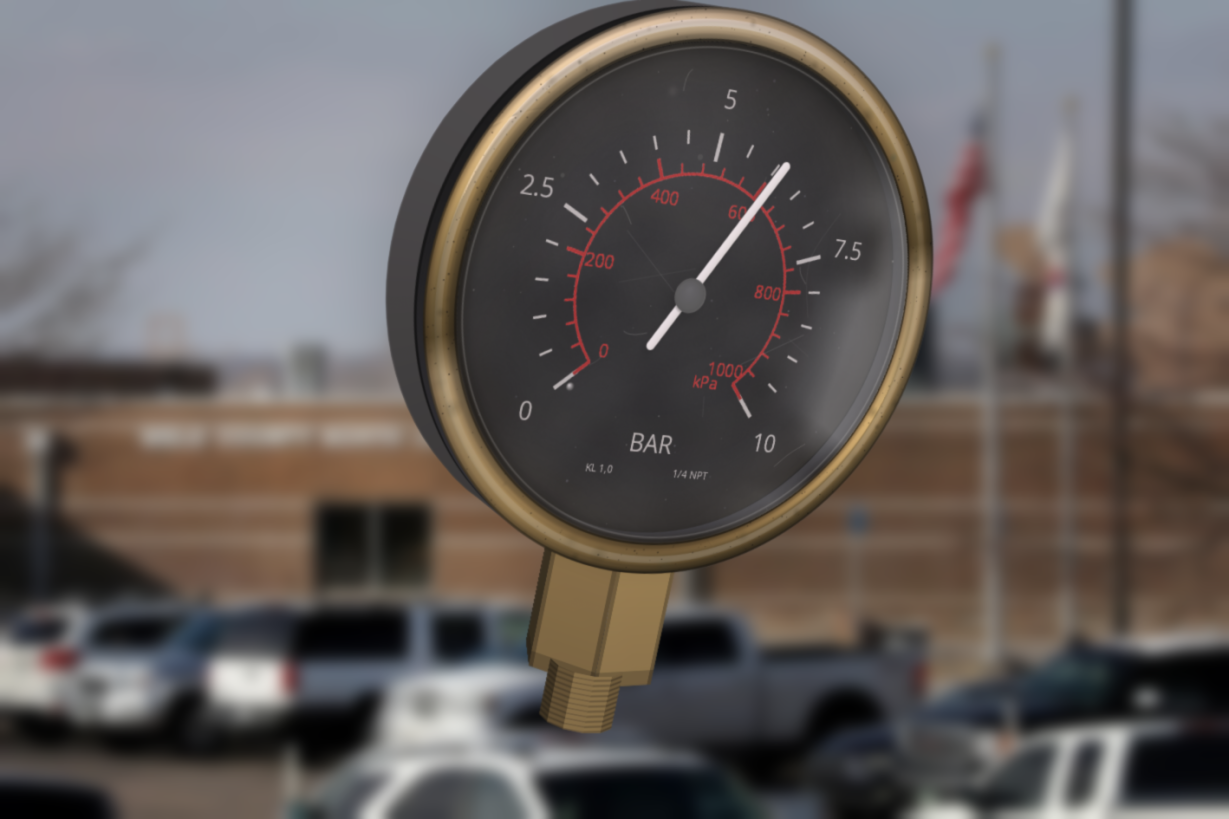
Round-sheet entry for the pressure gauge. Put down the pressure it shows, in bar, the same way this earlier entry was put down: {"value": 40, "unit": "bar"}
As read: {"value": 6, "unit": "bar"}
